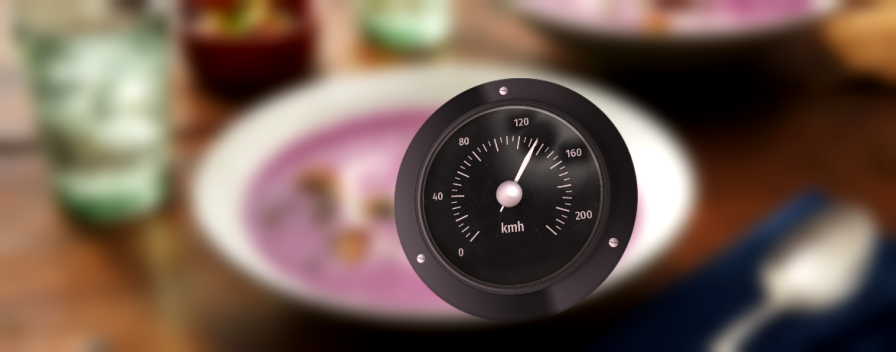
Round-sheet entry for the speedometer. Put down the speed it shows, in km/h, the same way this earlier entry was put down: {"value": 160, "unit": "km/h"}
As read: {"value": 135, "unit": "km/h"}
